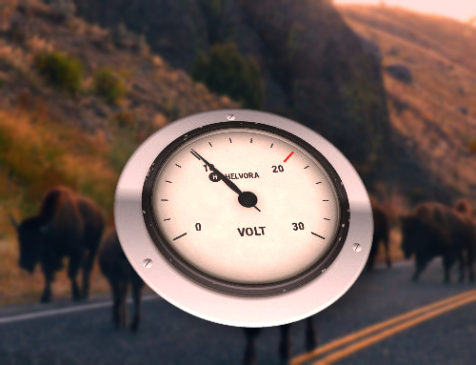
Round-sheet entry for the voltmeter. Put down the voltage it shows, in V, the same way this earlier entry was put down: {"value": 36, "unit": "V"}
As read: {"value": 10, "unit": "V"}
